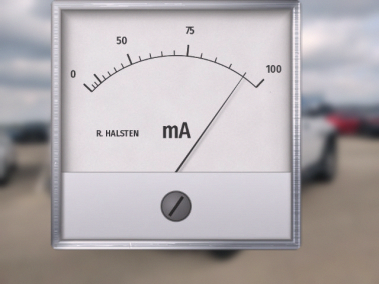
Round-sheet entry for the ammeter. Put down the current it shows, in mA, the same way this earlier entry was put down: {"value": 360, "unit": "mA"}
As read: {"value": 95, "unit": "mA"}
